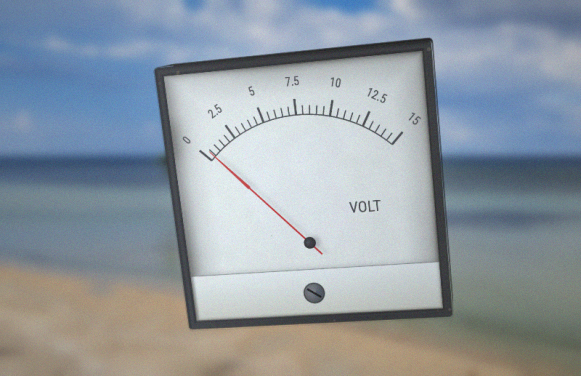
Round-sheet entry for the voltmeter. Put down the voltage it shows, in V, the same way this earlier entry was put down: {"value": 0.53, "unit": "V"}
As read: {"value": 0.5, "unit": "V"}
